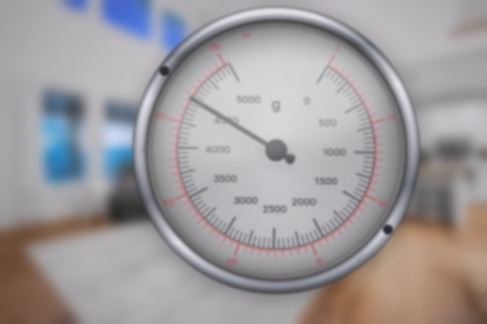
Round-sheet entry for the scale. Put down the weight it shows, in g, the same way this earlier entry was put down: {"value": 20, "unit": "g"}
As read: {"value": 4500, "unit": "g"}
